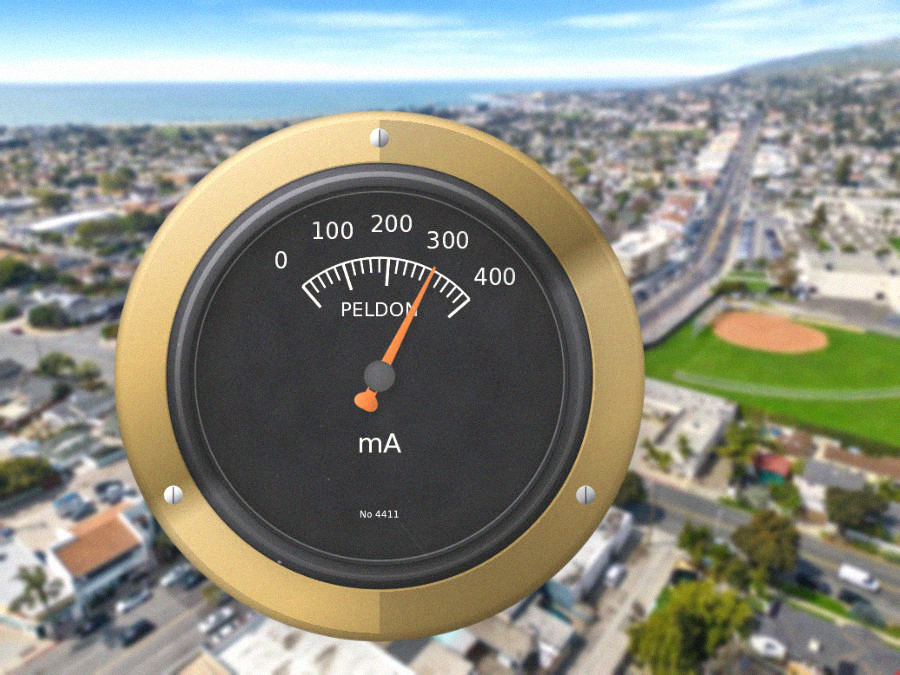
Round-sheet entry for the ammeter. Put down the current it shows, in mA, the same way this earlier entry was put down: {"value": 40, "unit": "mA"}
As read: {"value": 300, "unit": "mA"}
